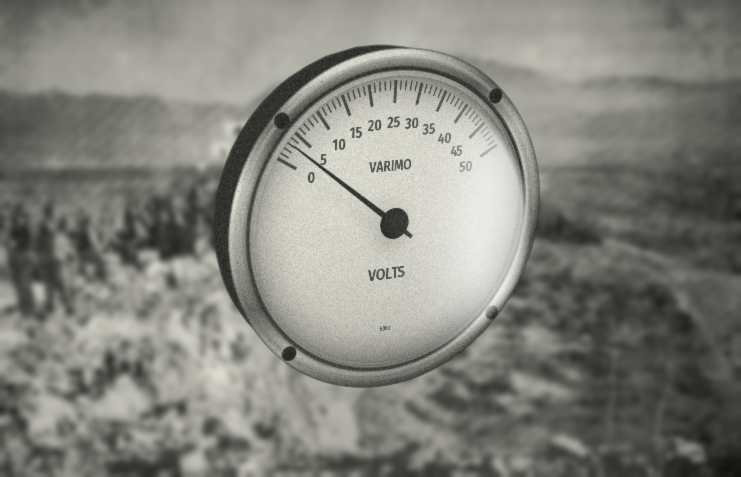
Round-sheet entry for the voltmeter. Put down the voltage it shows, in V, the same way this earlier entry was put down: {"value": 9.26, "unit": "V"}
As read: {"value": 3, "unit": "V"}
